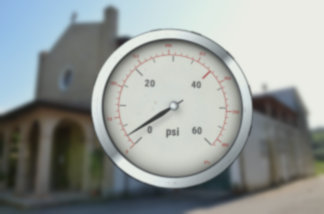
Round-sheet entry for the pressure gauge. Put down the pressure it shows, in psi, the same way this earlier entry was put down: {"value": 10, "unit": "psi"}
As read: {"value": 2.5, "unit": "psi"}
